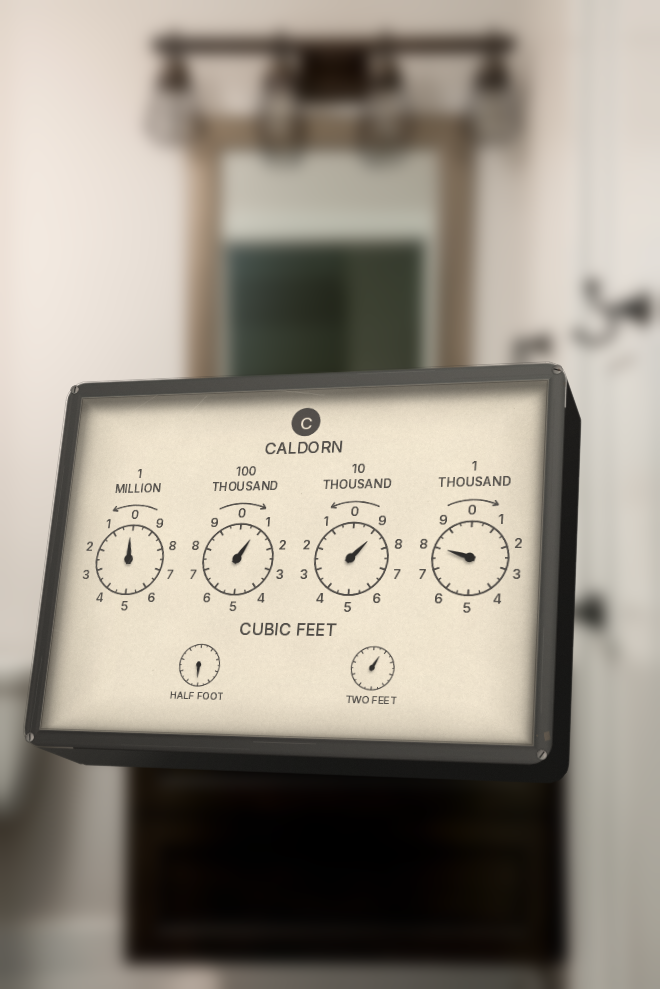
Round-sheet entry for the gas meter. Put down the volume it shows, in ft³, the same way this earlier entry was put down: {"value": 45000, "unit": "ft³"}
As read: {"value": 8800, "unit": "ft³"}
